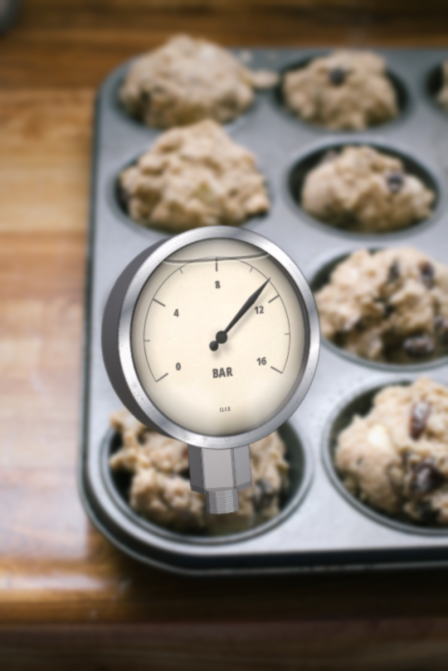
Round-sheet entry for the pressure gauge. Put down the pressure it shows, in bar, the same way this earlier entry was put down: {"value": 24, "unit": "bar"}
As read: {"value": 11, "unit": "bar"}
